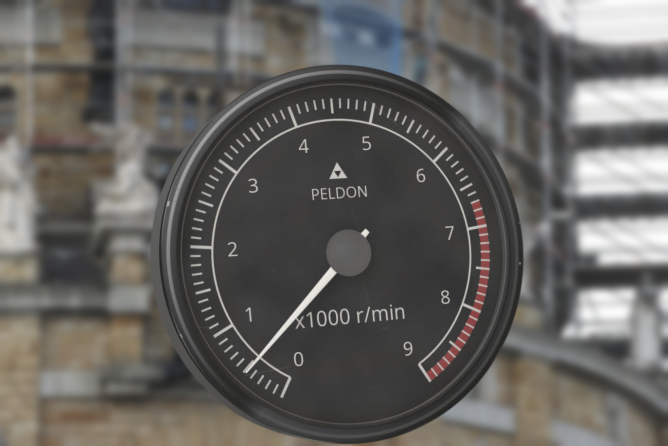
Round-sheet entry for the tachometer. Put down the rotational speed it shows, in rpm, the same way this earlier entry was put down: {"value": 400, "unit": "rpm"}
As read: {"value": 500, "unit": "rpm"}
